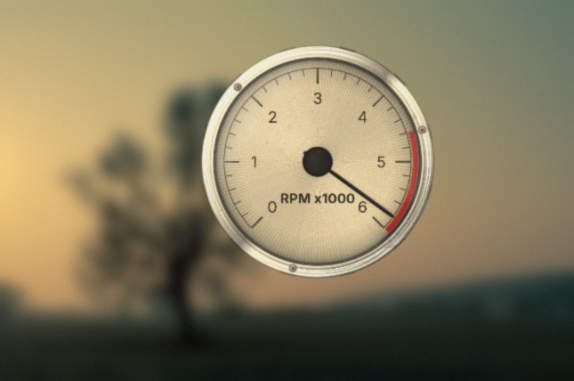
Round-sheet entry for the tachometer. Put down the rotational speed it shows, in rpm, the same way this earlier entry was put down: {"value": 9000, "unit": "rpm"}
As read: {"value": 5800, "unit": "rpm"}
